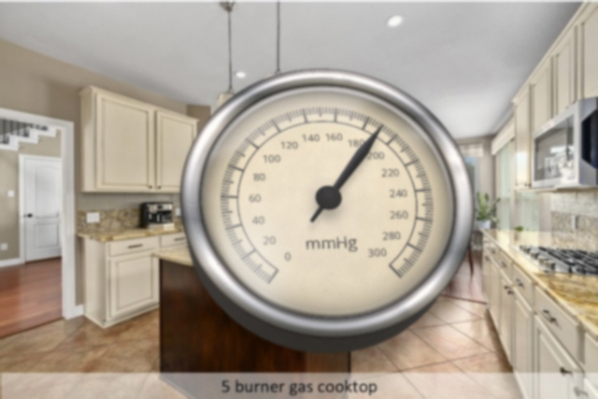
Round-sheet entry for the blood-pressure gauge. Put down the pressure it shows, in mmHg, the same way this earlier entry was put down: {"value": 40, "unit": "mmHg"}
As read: {"value": 190, "unit": "mmHg"}
